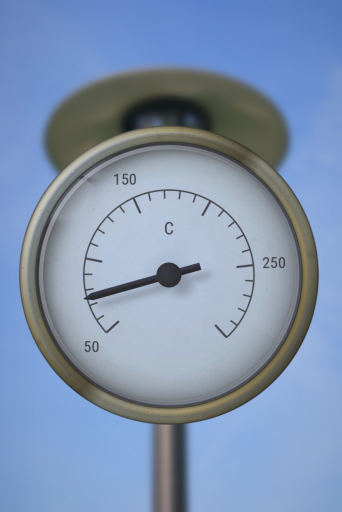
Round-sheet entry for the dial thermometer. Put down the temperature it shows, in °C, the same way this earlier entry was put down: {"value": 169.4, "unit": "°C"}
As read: {"value": 75, "unit": "°C"}
